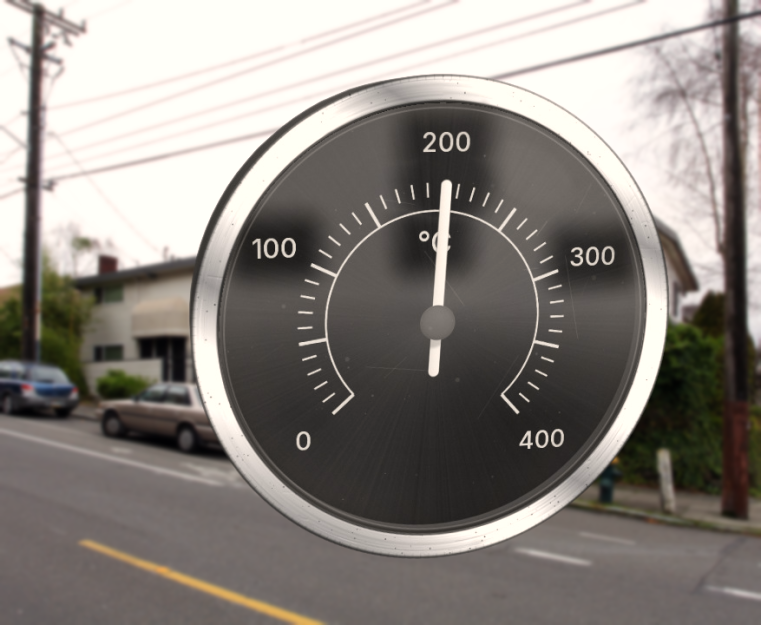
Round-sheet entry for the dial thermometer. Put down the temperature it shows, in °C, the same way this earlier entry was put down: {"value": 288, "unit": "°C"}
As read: {"value": 200, "unit": "°C"}
